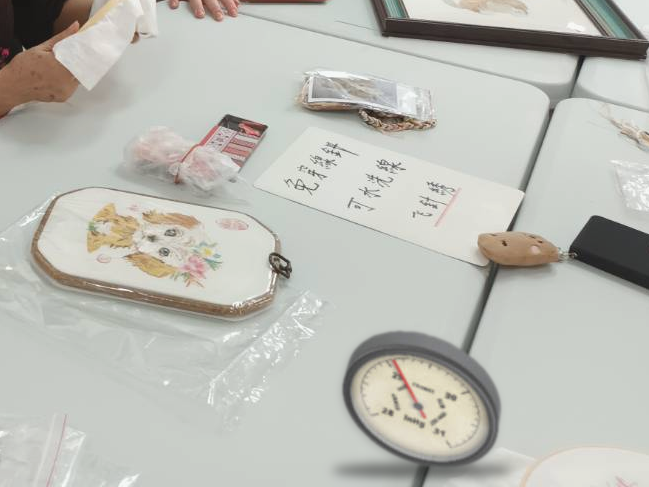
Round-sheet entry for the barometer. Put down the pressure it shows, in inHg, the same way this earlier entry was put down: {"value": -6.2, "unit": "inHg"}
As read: {"value": 29.1, "unit": "inHg"}
